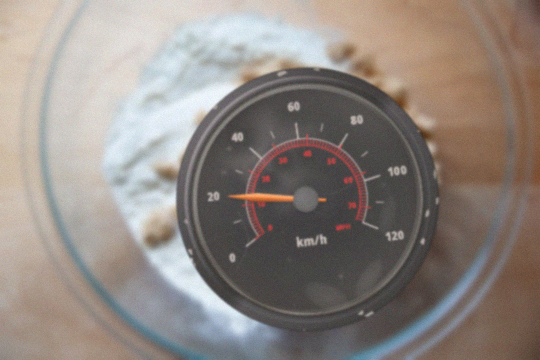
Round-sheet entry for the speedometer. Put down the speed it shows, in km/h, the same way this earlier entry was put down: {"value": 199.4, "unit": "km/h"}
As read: {"value": 20, "unit": "km/h"}
